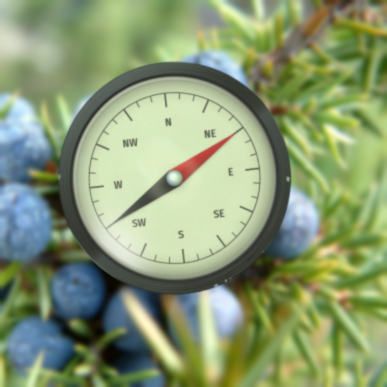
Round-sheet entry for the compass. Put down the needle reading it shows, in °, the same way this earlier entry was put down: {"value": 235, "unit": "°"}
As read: {"value": 60, "unit": "°"}
